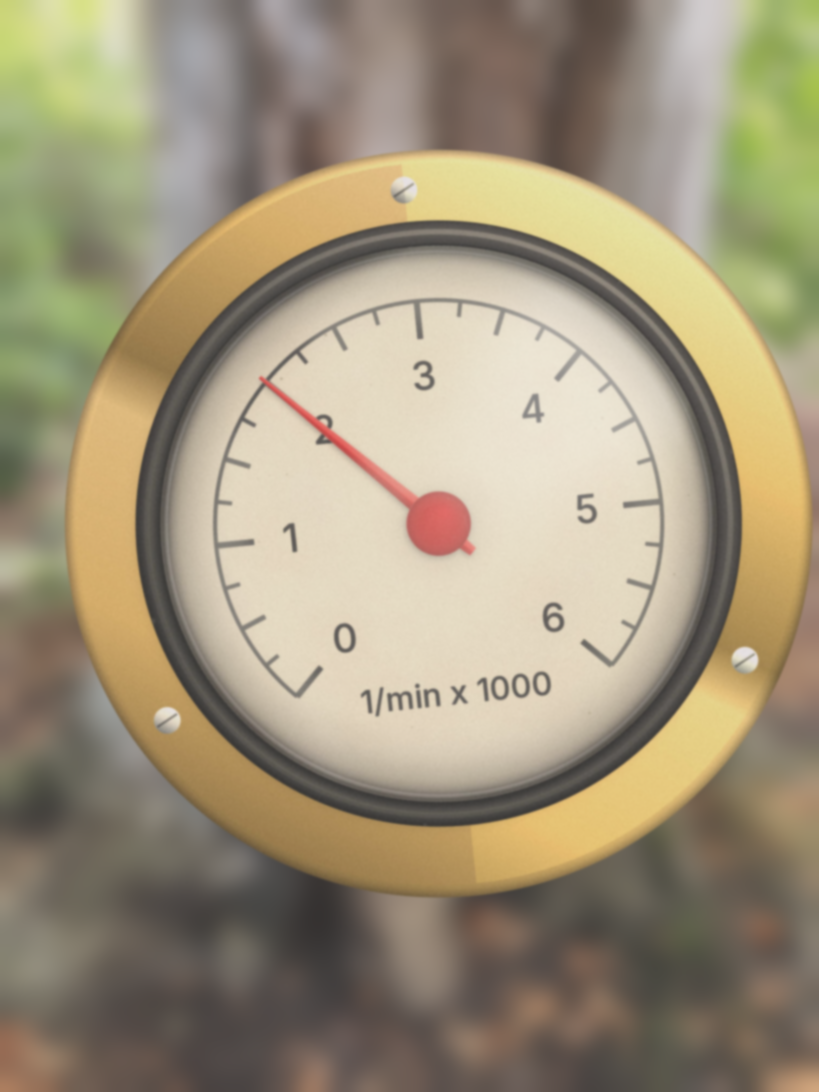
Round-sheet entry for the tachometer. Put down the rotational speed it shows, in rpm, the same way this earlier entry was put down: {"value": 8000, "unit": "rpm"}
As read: {"value": 2000, "unit": "rpm"}
